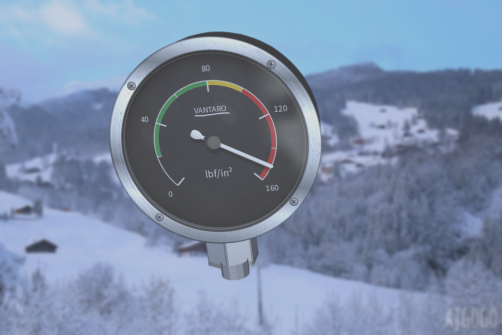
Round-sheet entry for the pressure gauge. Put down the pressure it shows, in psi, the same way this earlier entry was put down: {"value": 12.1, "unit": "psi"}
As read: {"value": 150, "unit": "psi"}
